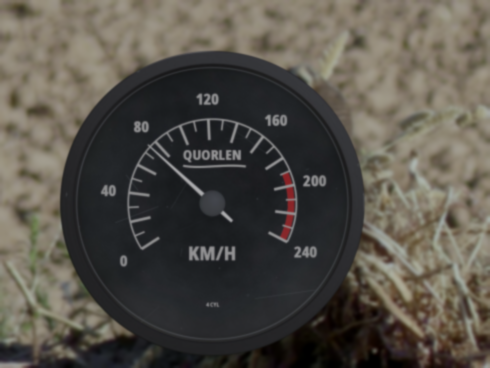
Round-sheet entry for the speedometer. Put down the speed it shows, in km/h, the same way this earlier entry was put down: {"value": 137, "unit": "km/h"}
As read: {"value": 75, "unit": "km/h"}
